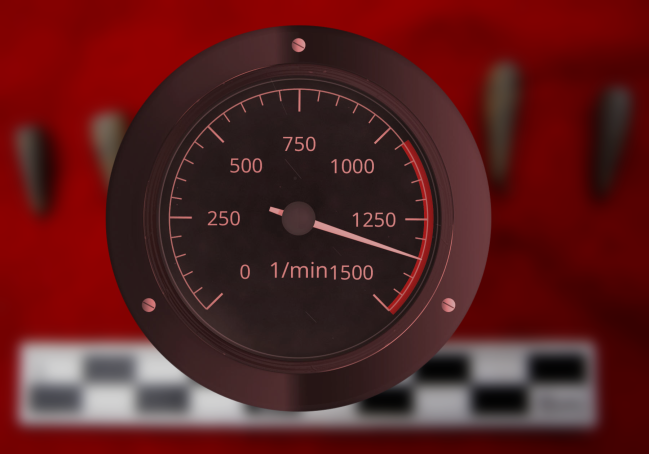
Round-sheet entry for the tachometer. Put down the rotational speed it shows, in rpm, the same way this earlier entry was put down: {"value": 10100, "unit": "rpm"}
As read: {"value": 1350, "unit": "rpm"}
